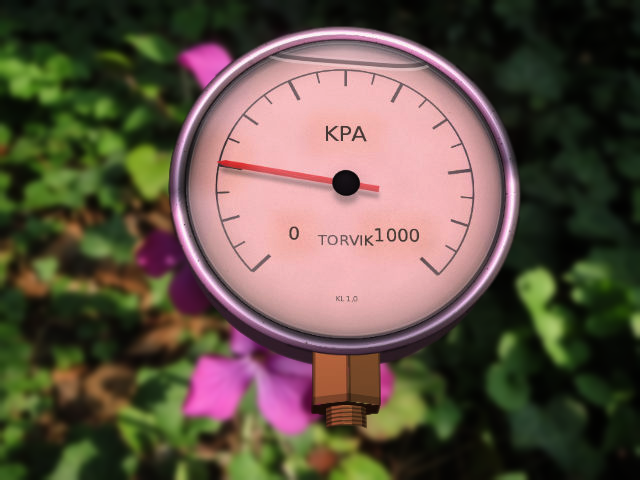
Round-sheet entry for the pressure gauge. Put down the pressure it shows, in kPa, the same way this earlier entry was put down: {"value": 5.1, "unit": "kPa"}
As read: {"value": 200, "unit": "kPa"}
